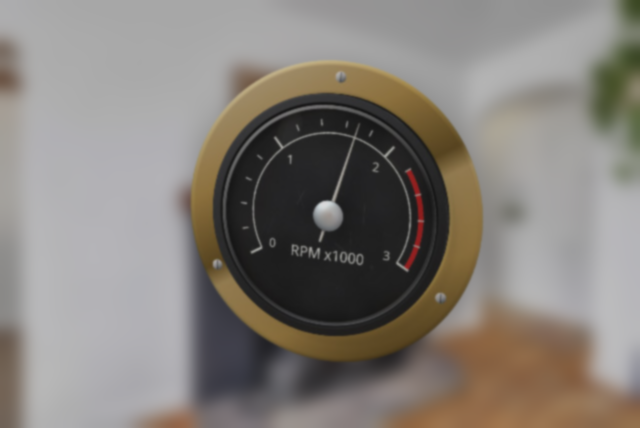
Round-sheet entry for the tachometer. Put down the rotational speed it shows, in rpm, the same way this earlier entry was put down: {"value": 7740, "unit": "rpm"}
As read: {"value": 1700, "unit": "rpm"}
